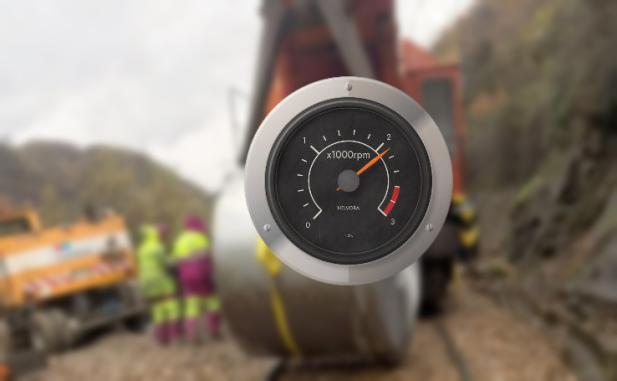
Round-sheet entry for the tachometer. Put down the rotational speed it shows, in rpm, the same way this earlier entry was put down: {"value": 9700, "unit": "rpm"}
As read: {"value": 2100, "unit": "rpm"}
